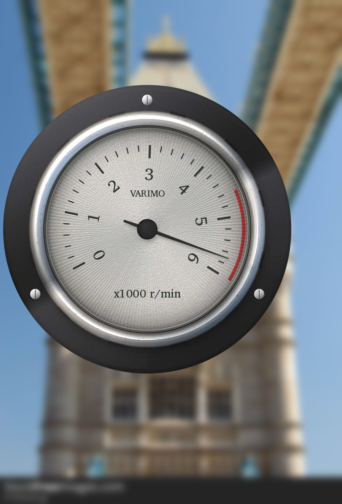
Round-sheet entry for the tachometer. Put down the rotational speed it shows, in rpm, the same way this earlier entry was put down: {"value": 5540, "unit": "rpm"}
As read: {"value": 5700, "unit": "rpm"}
